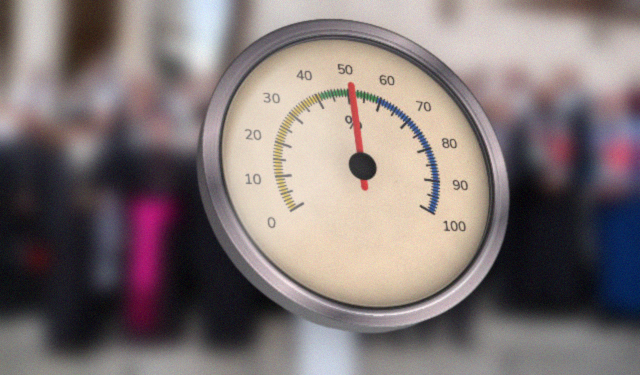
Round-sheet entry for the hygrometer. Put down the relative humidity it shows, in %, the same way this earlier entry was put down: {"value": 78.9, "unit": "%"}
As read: {"value": 50, "unit": "%"}
